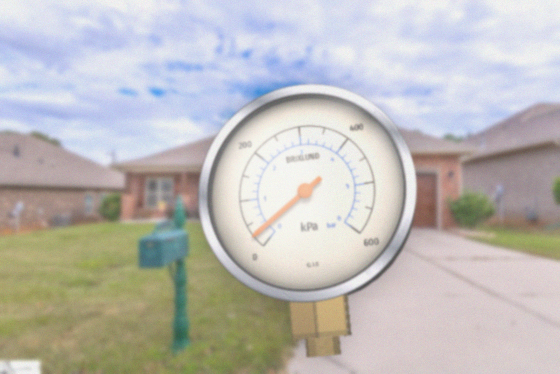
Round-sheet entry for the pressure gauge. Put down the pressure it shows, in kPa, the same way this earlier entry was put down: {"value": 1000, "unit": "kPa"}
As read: {"value": 25, "unit": "kPa"}
